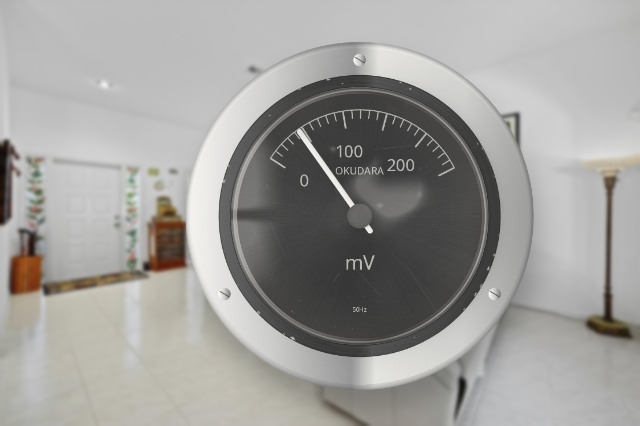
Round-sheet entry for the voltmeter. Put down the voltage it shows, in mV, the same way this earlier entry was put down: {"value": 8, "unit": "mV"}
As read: {"value": 45, "unit": "mV"}
